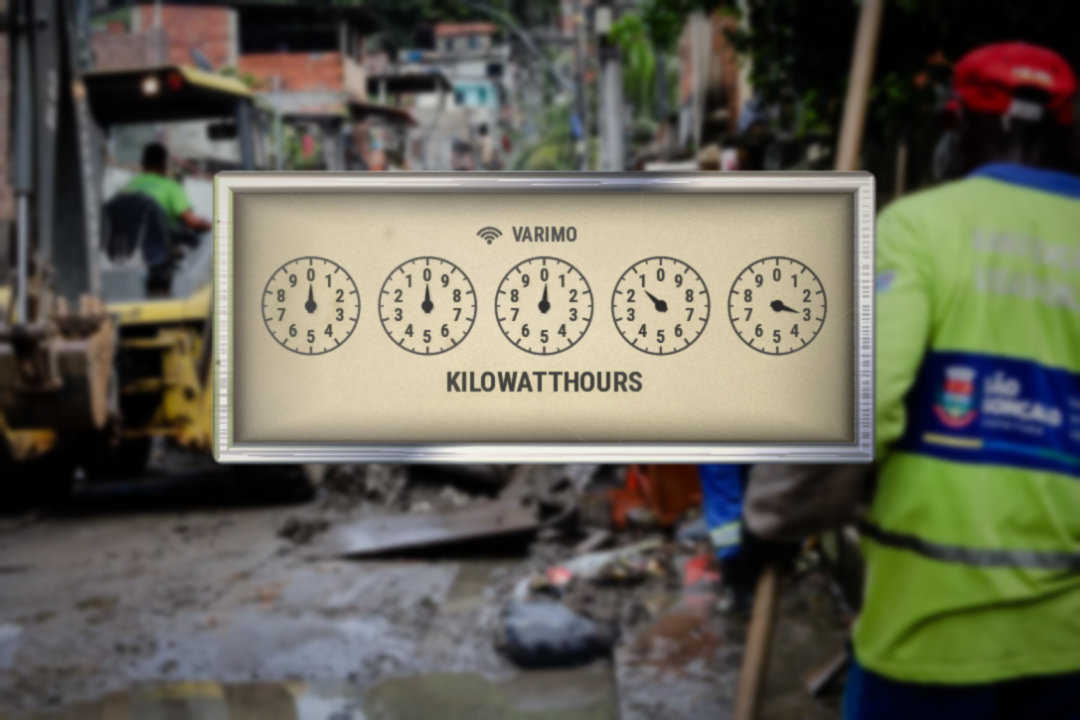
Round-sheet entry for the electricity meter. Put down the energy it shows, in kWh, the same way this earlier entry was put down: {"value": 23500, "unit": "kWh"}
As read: {"value": 13, "unit": "kWh"}
